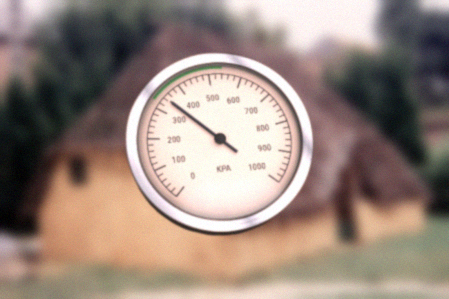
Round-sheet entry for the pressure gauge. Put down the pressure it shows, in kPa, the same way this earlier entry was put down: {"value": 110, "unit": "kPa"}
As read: {"value": 340, "unit": "kPa"}
